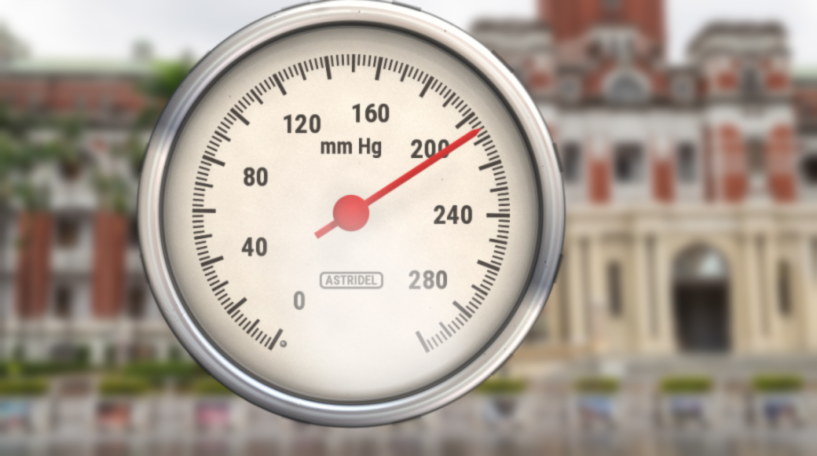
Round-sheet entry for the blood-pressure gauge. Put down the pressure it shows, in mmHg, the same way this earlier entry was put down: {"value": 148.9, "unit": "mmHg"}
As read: {"value": 206, "unit": "mmHg"}
